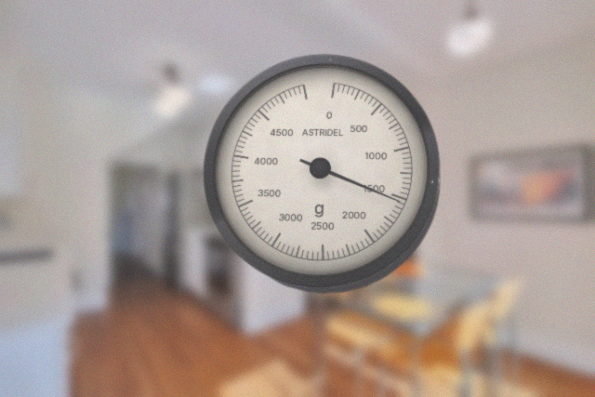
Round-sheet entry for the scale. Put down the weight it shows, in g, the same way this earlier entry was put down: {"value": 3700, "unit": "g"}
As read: {"value": 1550, "unit": "g"}
